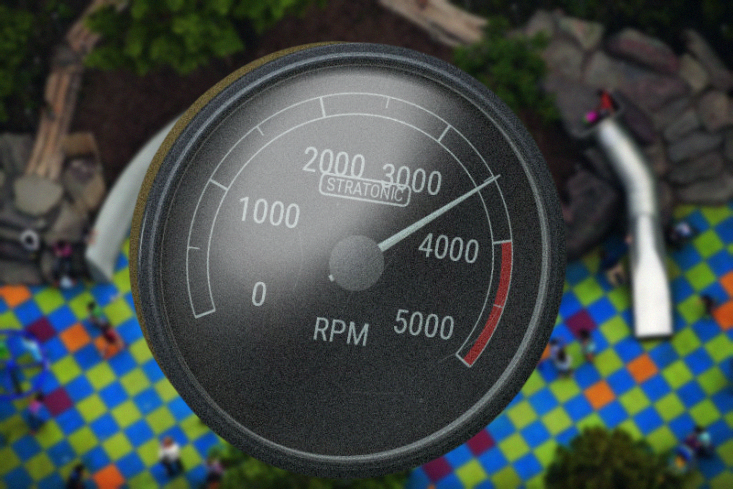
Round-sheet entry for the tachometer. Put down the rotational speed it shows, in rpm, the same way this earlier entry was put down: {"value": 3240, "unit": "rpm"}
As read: {"value": 3500, "unit": "rpm"}
